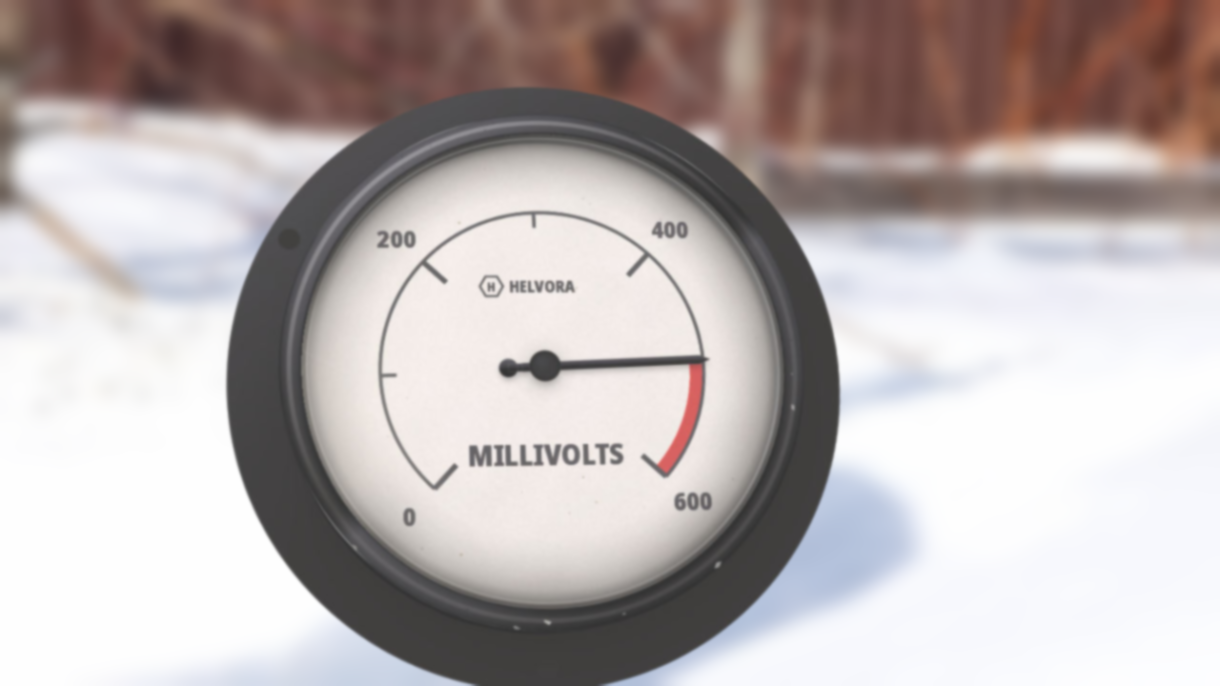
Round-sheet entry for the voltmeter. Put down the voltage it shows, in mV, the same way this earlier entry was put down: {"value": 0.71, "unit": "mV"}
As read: {"value": 500, "unit": "mV"}
